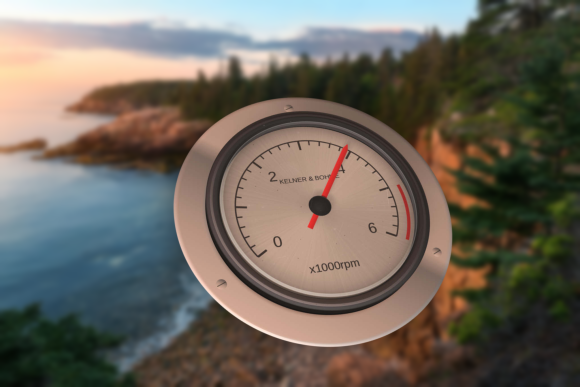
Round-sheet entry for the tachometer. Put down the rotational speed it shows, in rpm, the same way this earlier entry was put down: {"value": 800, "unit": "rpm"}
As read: {"value": 3900, "unit": "rpm"}
